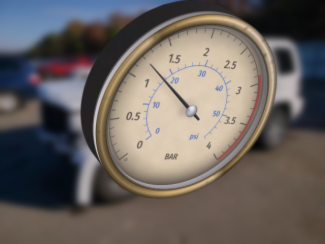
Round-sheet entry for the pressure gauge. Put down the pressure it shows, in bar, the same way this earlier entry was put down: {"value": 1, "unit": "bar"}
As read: {"value": 1.2, "unit": "bar"}
